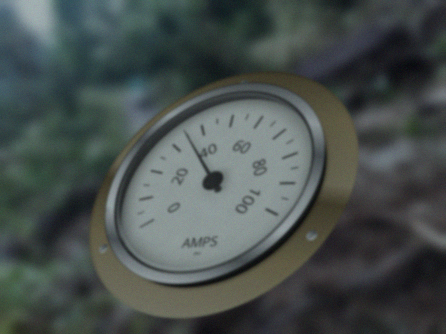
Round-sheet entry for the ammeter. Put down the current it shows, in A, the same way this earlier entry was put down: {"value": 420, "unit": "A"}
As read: {"value": 35, "unit": "A"}
